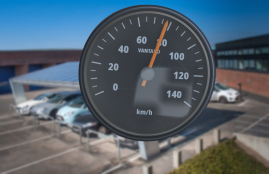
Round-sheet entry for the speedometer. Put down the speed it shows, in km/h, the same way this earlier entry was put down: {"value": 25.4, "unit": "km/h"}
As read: {"value": 77.5, "unit": "km/h"}
